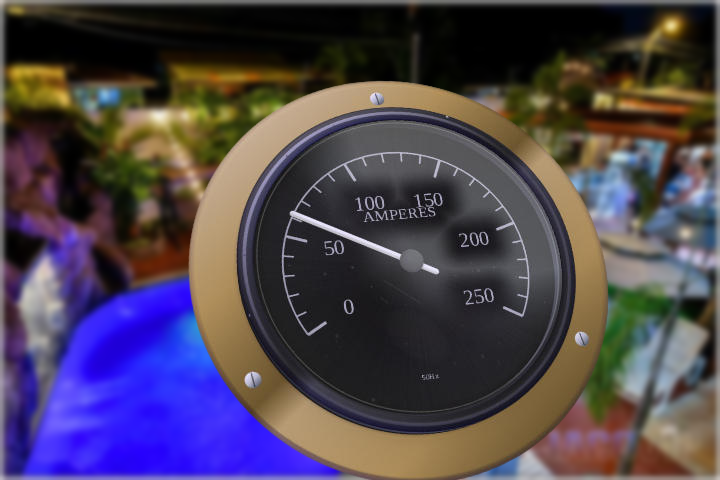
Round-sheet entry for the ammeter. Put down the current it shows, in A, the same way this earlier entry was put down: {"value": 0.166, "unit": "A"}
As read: {"value": 60, "unit": "A"}
